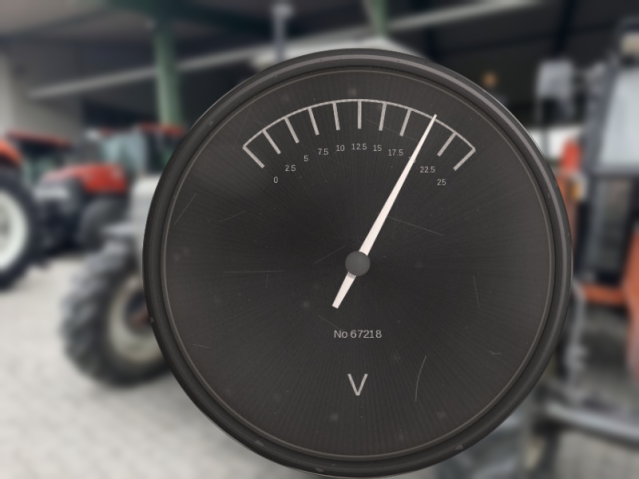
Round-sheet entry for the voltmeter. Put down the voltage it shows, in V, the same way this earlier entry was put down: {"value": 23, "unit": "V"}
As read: {"value": 20, "unit": "V"}
